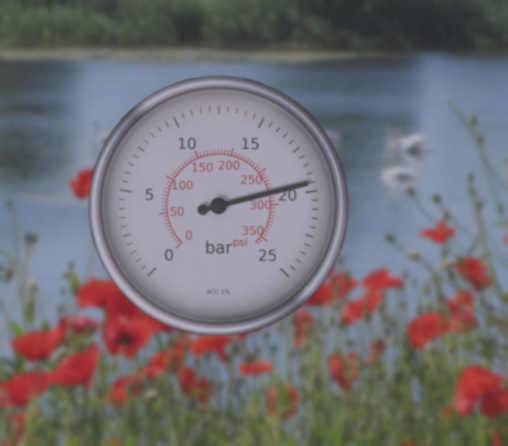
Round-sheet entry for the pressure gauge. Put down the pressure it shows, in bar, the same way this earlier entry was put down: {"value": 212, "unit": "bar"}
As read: {"value": 19.5, "unit": "bar"}
